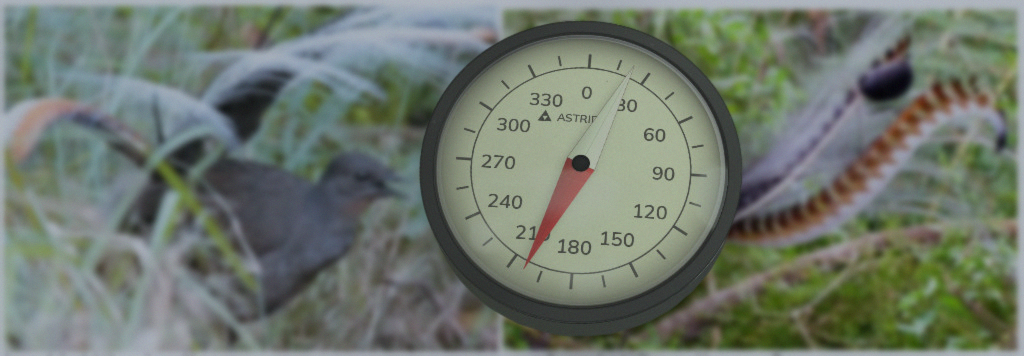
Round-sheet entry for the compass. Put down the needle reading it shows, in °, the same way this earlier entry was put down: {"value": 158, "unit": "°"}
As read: {"value": 202.5, "unit": "°"}
